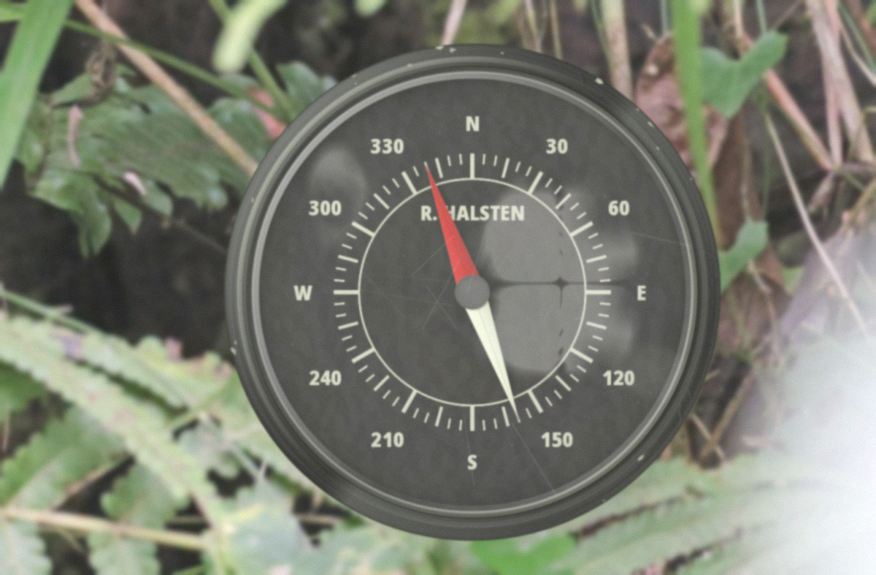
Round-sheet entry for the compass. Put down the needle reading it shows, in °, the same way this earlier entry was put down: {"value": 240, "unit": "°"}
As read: {"value": 340, "unit": "°"}
